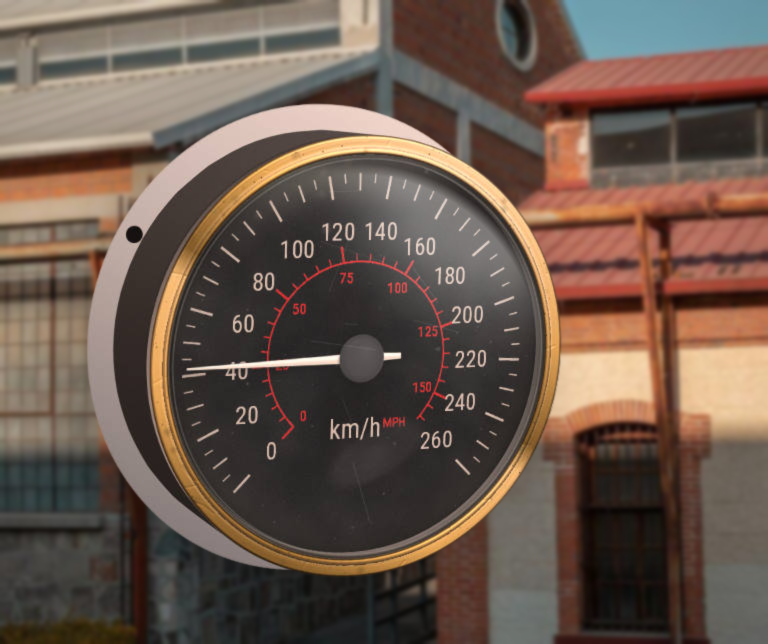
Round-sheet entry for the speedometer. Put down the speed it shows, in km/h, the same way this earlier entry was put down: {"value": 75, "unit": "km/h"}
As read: {"value": 42.5, "unit": "km/h"}
